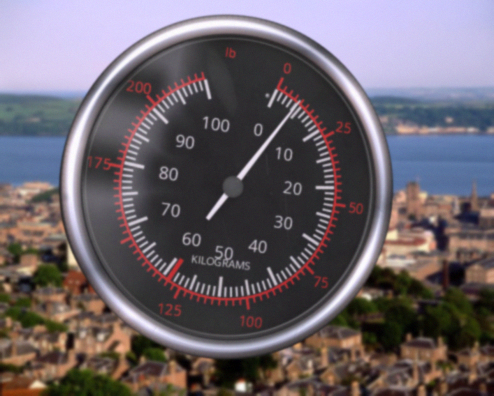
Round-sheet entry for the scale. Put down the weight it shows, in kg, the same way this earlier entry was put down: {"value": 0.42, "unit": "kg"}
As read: {"value": 4, "unit": "kg"}
